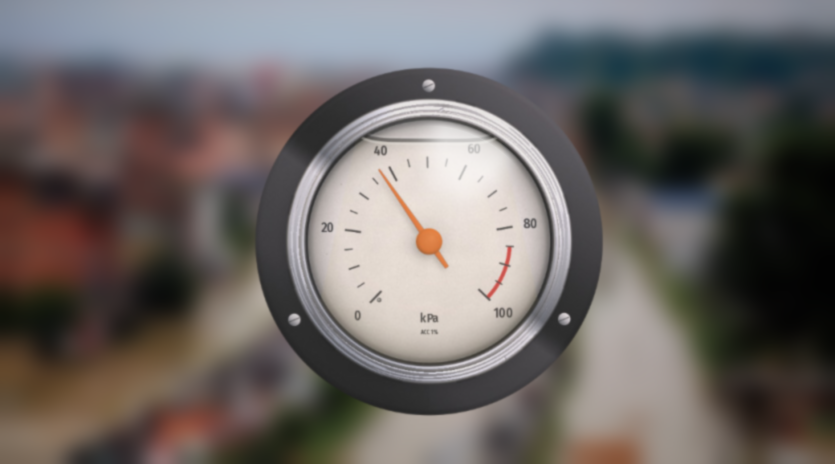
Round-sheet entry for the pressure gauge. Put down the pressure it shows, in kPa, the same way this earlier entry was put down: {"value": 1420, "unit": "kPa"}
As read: {"value": 37.5, "unit": "kPa"}
